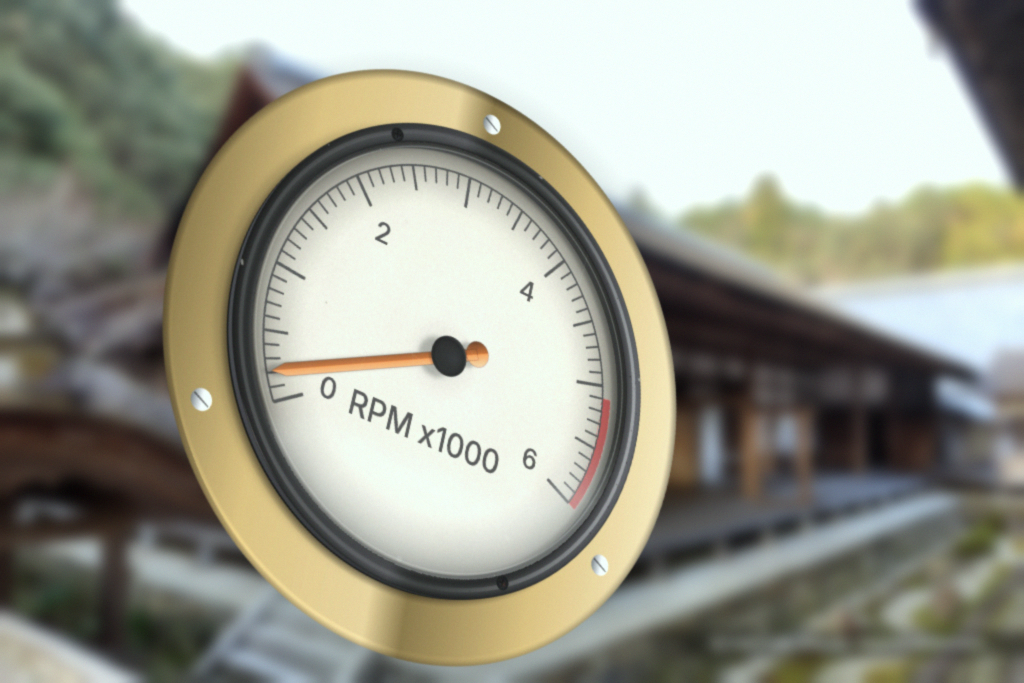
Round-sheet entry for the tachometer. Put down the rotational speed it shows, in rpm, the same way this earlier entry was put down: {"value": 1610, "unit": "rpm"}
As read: {"value": 200, "unit": "rpm"}
